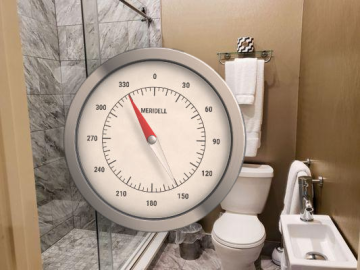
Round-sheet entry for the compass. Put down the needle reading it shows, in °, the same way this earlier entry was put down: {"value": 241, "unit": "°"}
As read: {"value": 330, "unit": "°"}
